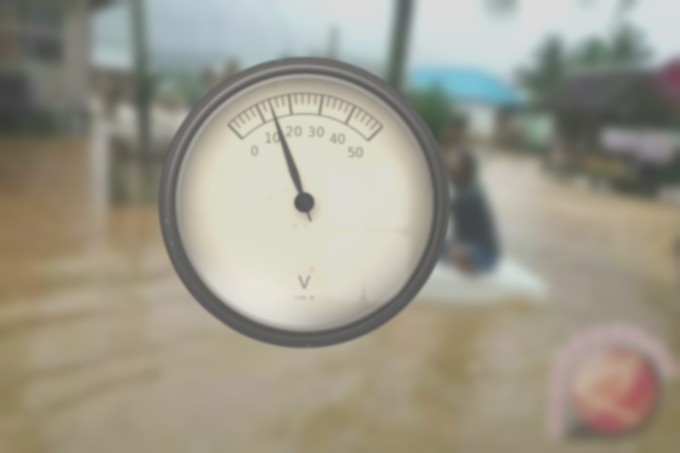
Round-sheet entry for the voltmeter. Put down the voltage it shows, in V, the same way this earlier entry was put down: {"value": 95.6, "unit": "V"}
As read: {"value": 14, "unit": "V"}
